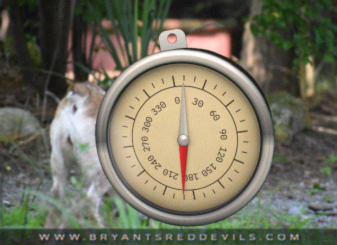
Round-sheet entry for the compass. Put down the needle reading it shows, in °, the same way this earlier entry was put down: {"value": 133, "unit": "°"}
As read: {"value": 190, "unit": "°"}
